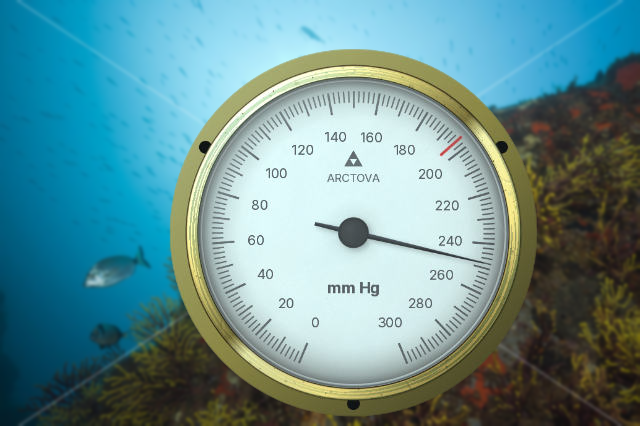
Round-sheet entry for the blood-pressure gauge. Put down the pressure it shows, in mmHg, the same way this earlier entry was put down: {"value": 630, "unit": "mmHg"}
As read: {"value": 248, "unit": "mmHg"}
